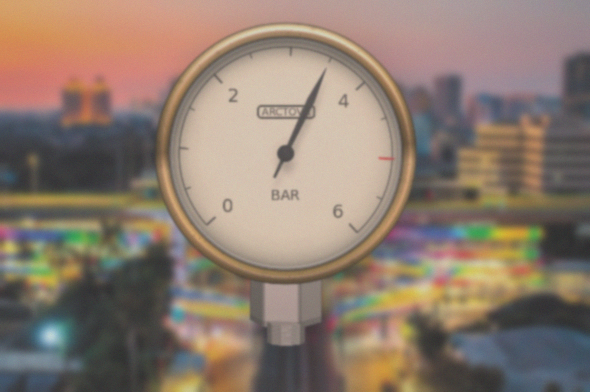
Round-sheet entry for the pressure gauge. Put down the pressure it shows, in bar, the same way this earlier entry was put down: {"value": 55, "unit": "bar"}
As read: {"value": 3.5, "unit": "bar"}
